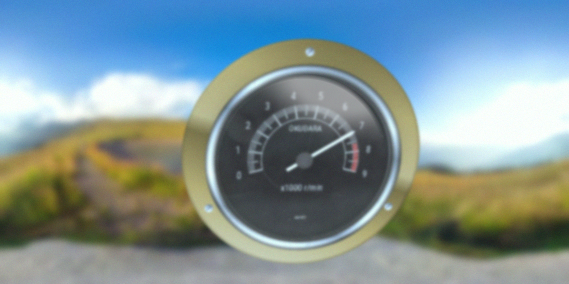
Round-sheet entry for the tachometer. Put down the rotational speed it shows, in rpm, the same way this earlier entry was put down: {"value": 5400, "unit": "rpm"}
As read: {"value": 7000, "unit": "rpm"}
